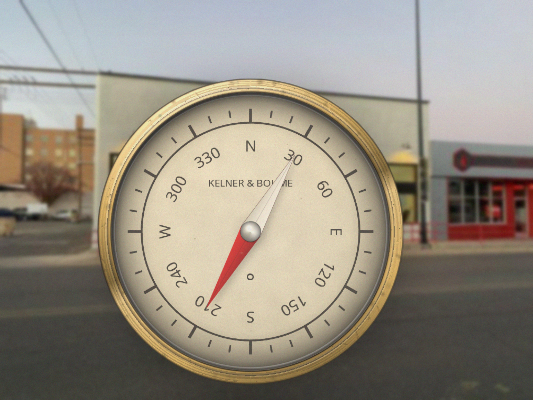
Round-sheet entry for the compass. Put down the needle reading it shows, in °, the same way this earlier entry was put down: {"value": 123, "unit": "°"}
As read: {"value": 210, "unit": "°"}
